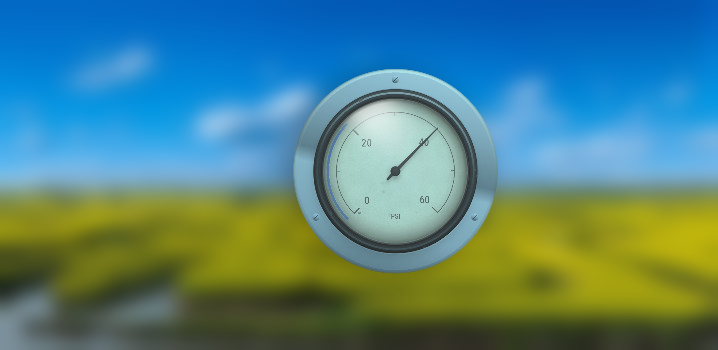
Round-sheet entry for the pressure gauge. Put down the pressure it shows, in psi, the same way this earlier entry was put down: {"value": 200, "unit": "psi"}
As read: {"value": 40, "unit": "psi"}
